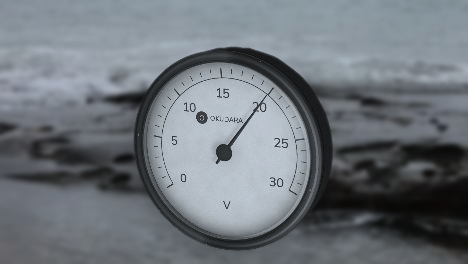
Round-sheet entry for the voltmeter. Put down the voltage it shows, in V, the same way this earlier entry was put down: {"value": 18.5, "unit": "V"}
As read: {"value": 20, "unit": "V"}
